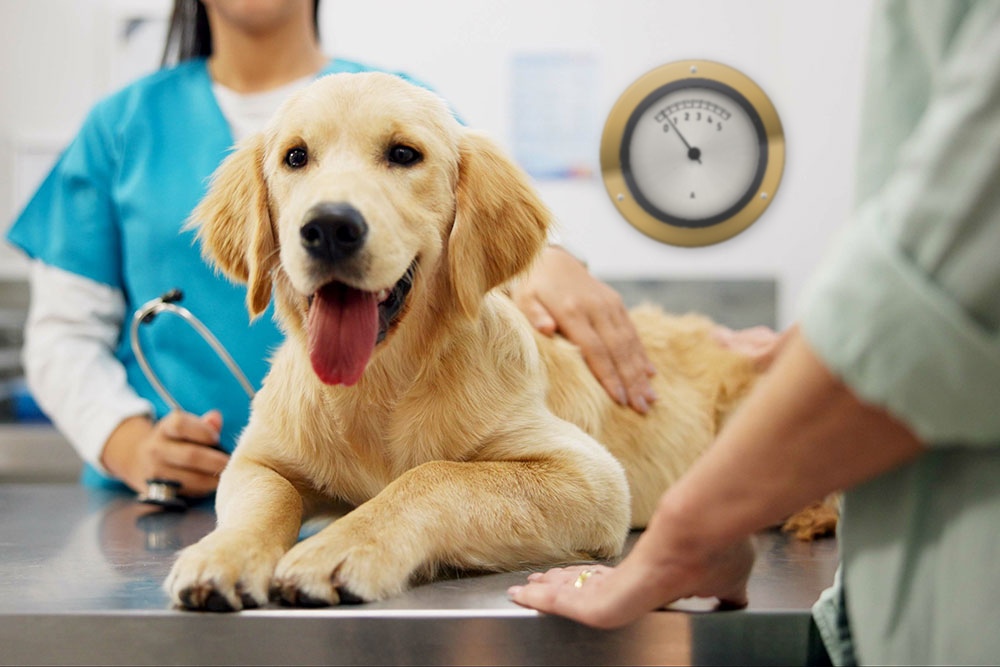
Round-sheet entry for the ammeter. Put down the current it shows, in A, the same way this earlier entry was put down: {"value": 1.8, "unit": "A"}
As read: {"value": 0.5, "unit": "A"}
